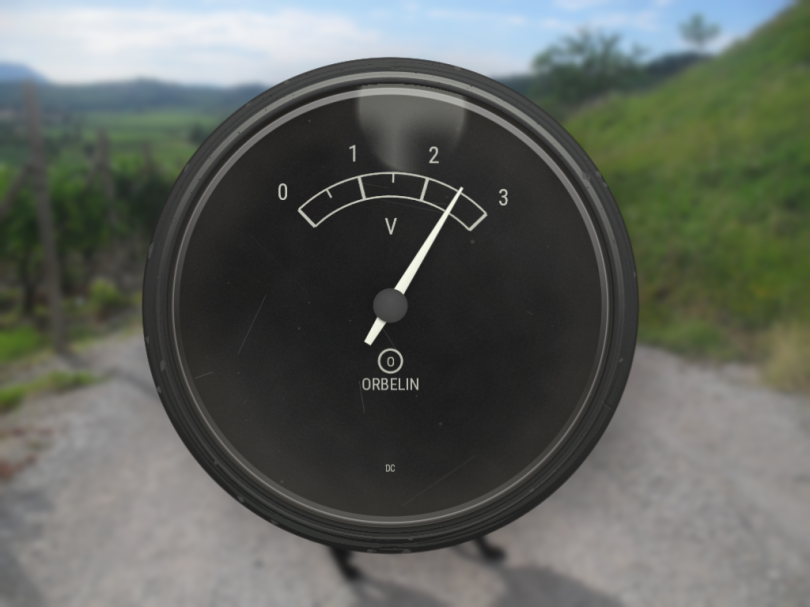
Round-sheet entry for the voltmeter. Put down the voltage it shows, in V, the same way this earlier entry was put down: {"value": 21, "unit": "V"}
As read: {"value": 2.5, "unit": "V"}
